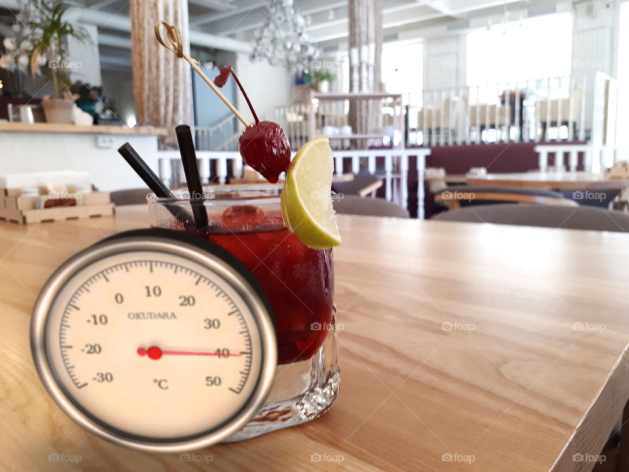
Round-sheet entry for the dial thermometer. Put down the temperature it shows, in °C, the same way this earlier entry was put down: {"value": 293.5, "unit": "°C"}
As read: {"value": 40, "unit": "°C"}
